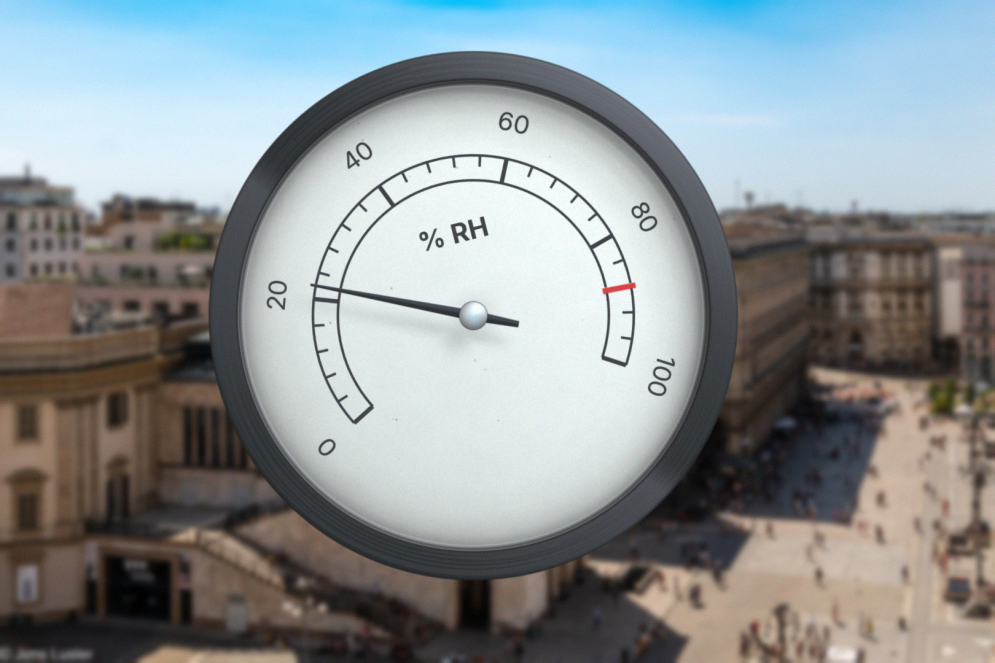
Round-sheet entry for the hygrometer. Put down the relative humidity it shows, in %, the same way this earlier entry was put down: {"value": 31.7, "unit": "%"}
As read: {"value": 22, "unit": "%"}
